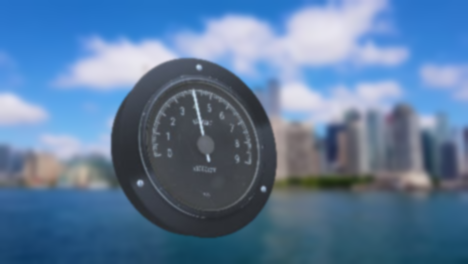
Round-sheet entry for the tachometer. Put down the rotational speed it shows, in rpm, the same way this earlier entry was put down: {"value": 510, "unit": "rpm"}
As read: {"value": 4000, "unit": "rpm"}
